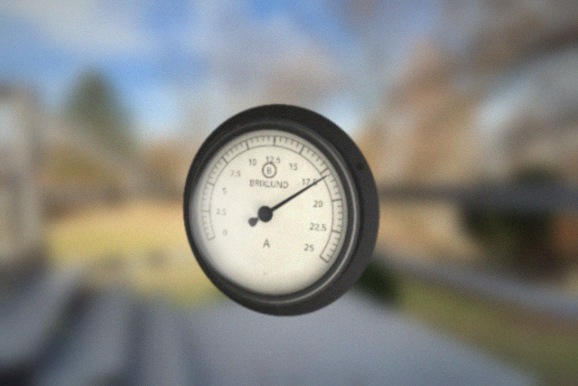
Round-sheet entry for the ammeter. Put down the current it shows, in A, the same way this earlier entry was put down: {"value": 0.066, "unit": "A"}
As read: {"value": 18, "unit": "A"}
